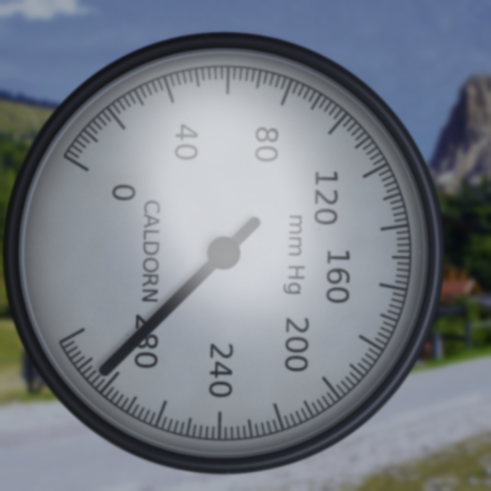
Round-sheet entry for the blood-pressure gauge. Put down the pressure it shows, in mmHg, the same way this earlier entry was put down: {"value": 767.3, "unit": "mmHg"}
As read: {"value": 284, "unit": "mmHg"}
